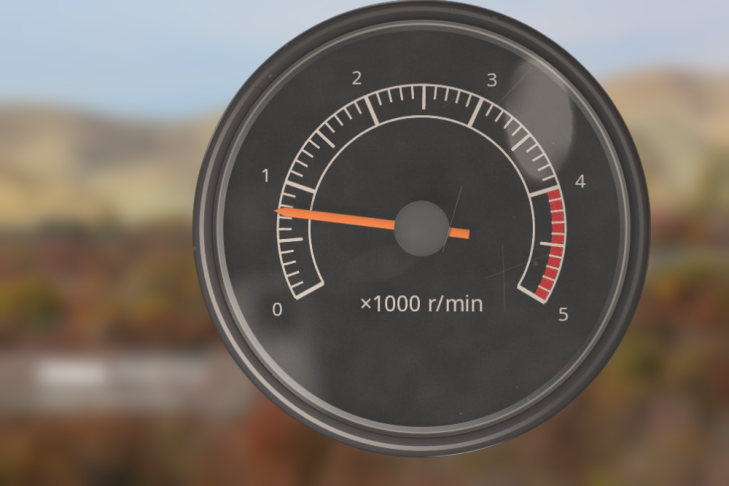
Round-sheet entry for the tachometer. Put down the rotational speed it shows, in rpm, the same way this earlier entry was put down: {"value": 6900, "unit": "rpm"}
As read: {"value": 750, "unit": "rpm"}
